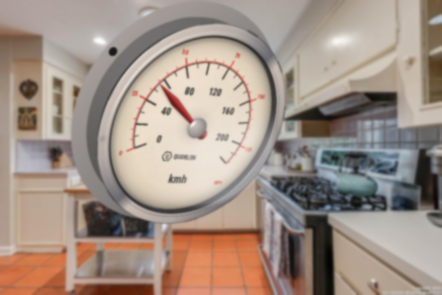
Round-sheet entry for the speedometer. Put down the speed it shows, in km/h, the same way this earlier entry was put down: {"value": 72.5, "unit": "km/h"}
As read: {"value": 55, "unit": "km/h"}
